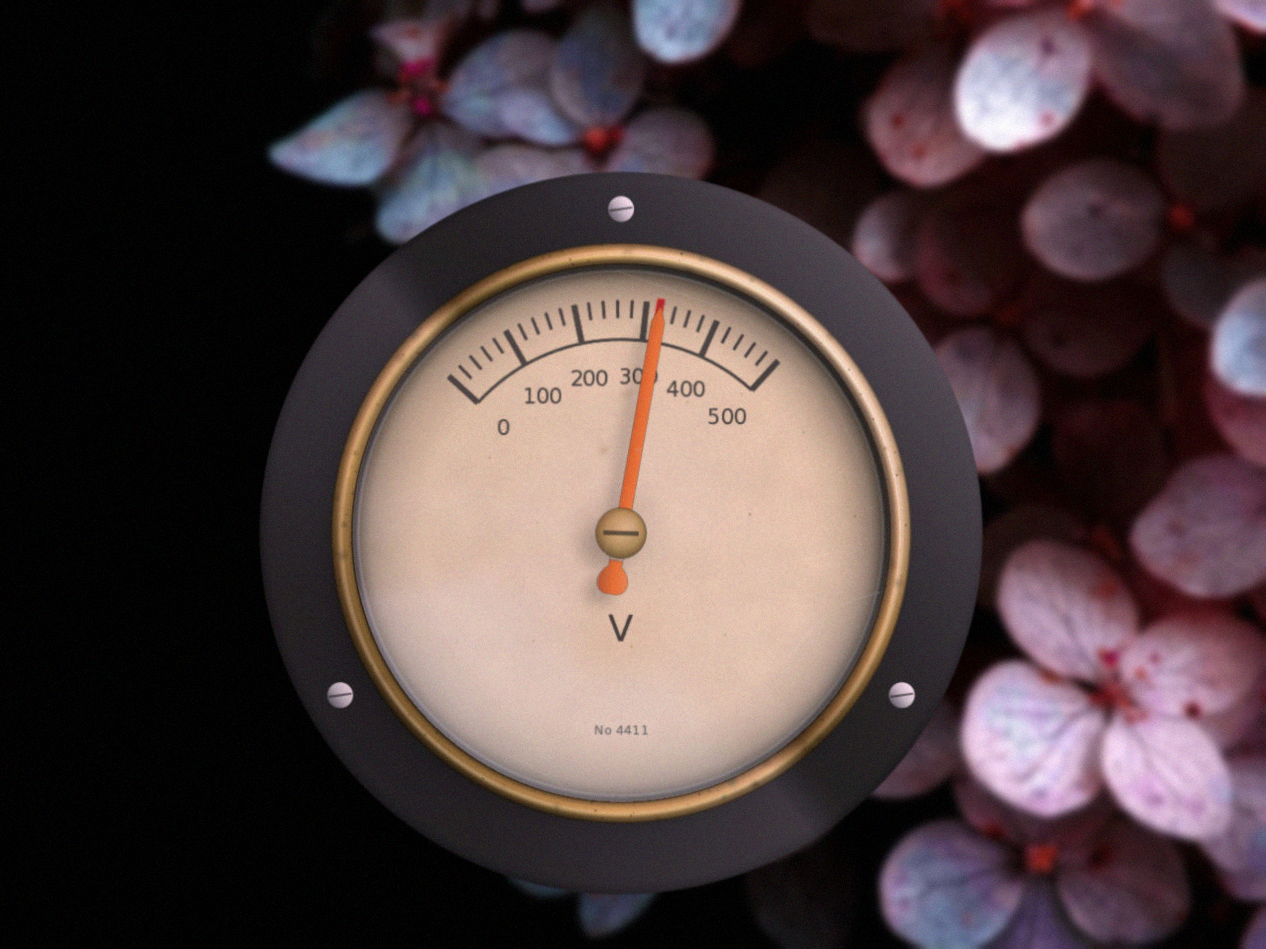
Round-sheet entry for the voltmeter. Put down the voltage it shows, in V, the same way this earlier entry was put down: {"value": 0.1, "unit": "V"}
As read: {"value": 320, "unit": "V"}
